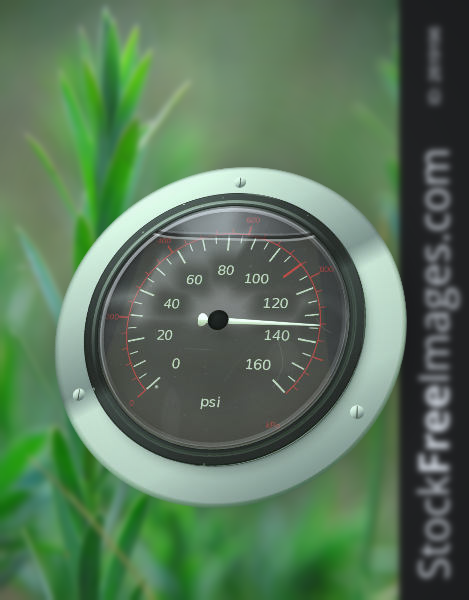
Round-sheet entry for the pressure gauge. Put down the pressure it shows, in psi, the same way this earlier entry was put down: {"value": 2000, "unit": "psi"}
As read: {"value": 135, "unit": "psi"}
